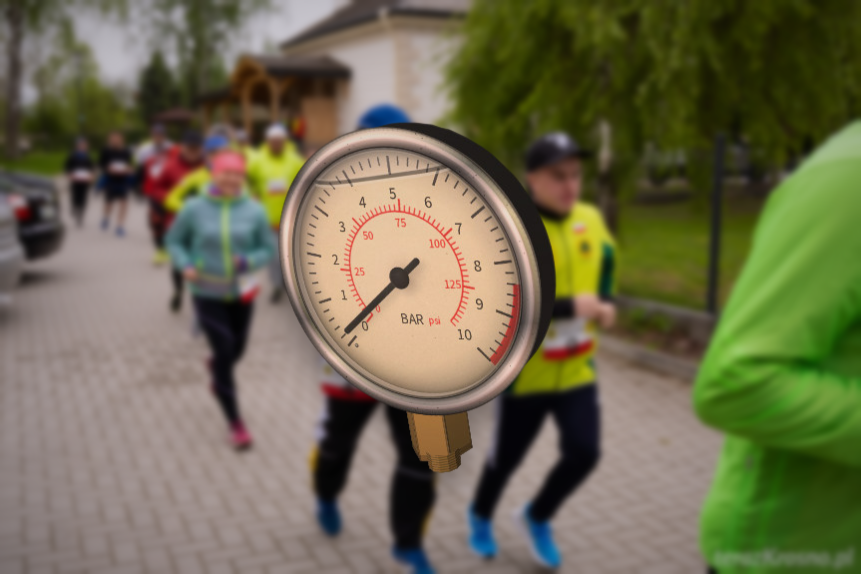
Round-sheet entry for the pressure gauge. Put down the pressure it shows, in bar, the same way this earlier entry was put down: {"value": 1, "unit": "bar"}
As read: {"value": 0.2, "unit": "bar"}
